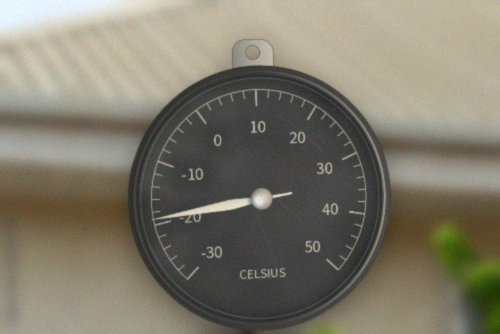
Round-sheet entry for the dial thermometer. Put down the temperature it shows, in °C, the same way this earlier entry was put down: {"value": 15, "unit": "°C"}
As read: {"value": -19, "unit": "°C"}
